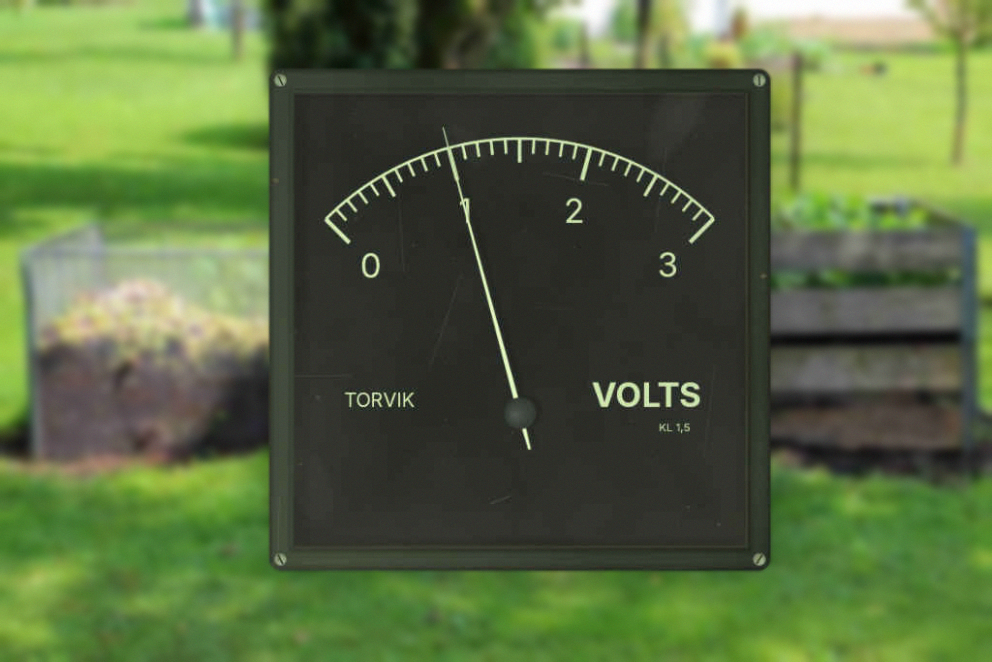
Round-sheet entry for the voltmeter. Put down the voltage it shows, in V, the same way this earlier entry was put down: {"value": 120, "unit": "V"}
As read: {"value": 1, "unit": "V"}
